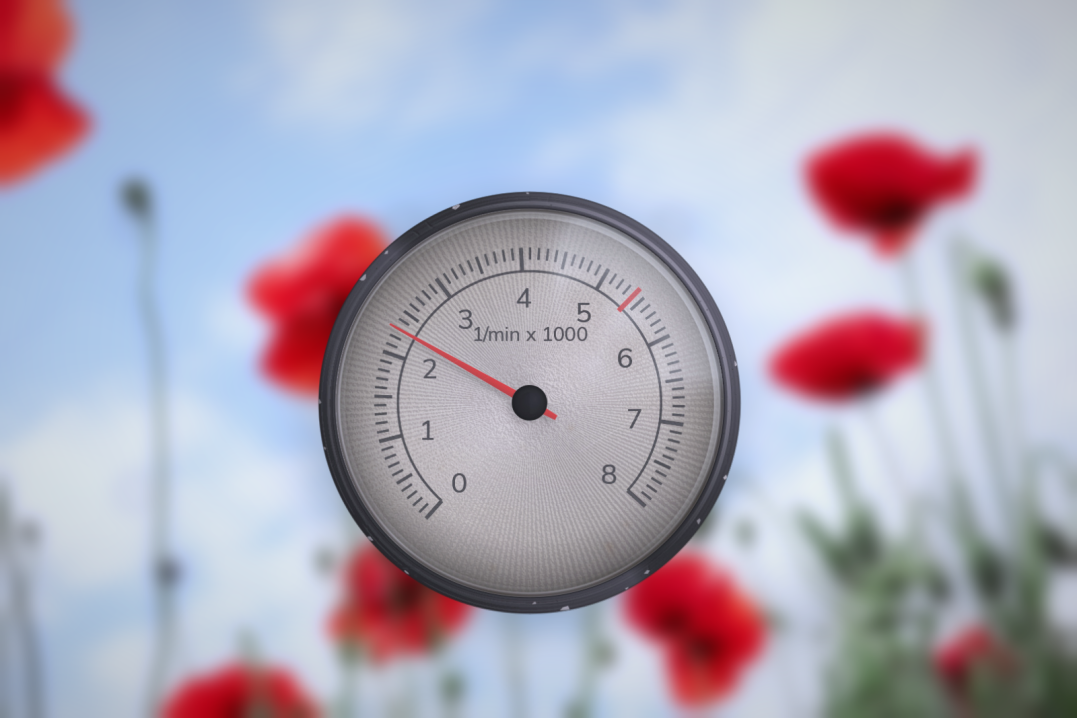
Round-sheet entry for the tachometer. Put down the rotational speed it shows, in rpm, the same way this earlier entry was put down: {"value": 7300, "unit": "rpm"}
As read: {"value": 2300, "unit": "rpm"}
